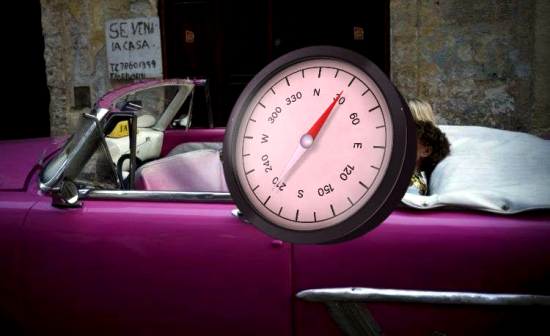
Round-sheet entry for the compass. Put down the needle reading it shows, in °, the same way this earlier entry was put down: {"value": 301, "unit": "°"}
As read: {"value": 30, "unit": "°"}
